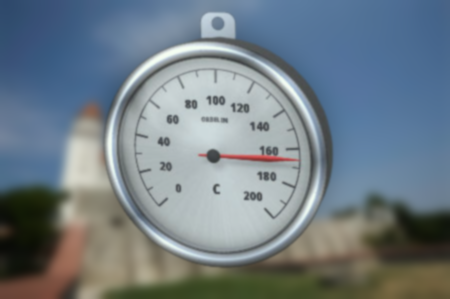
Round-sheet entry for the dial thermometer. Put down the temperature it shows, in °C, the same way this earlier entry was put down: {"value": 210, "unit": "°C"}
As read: {"value": 165, "unit": "°C"}
